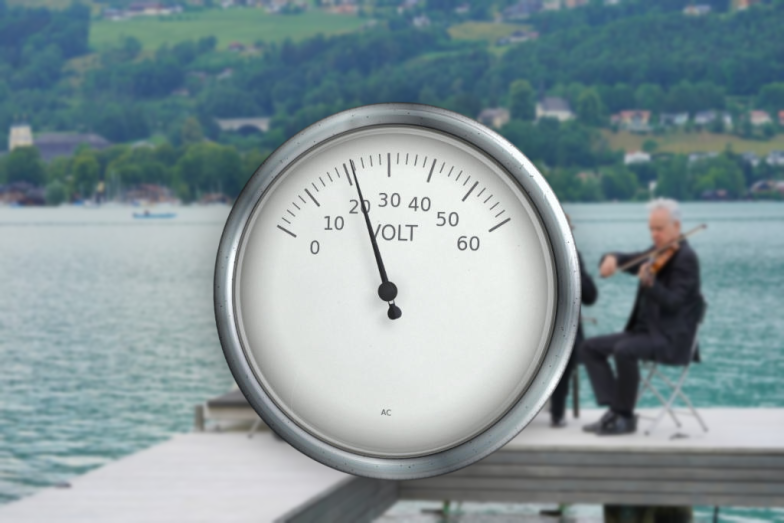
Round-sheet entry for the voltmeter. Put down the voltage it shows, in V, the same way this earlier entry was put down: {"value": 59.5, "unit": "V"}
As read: {"value": 22, "unit": "V"}
